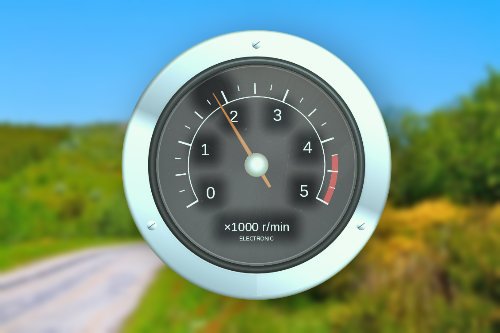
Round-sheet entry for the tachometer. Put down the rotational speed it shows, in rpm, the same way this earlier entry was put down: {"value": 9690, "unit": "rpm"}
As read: {"value": 1875, "unit": "rpm"}
